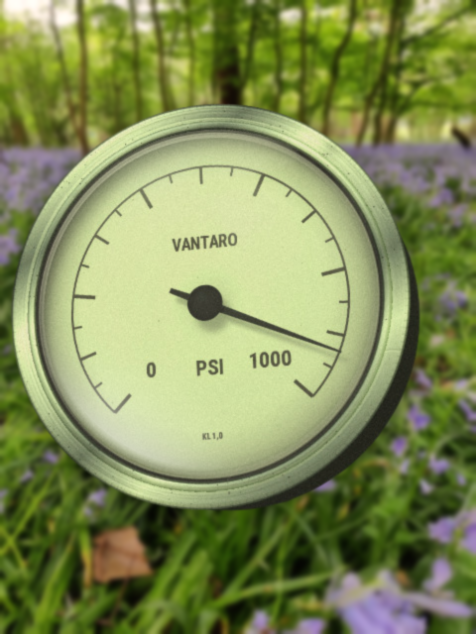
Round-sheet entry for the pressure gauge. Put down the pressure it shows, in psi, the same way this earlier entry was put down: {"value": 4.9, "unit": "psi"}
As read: {"value": 925, "unit": "psi"}
